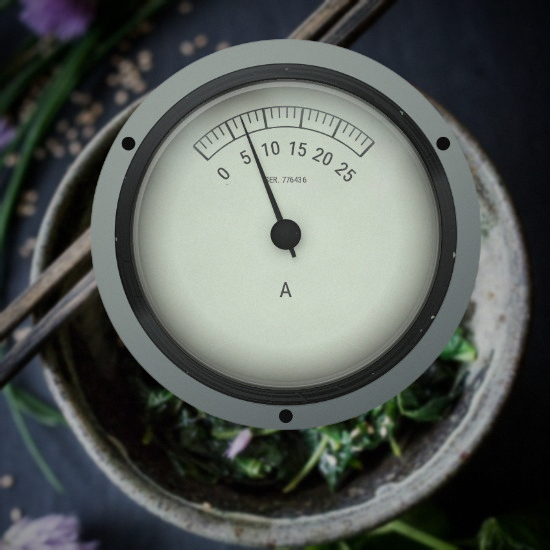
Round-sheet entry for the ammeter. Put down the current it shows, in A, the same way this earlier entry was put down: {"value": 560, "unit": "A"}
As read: {"value": 7, "unit": "A"}
